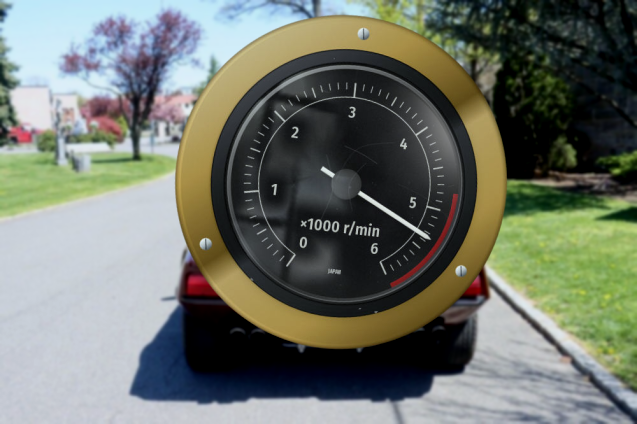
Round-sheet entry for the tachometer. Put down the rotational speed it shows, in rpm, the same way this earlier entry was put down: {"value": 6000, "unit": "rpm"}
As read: {"value": 5350, "unit": "rpm"}
